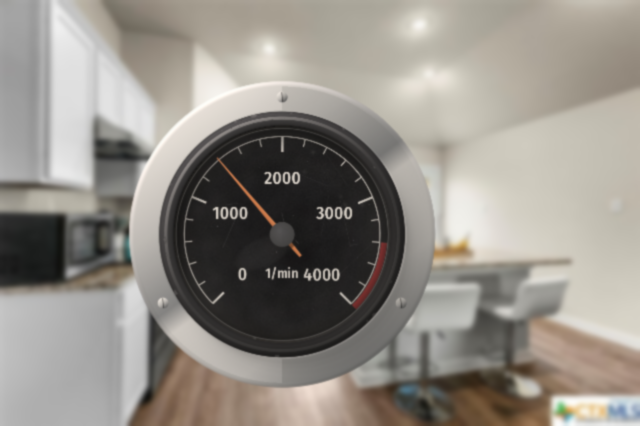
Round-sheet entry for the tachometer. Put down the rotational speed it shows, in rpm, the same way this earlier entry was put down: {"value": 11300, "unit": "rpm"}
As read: {"value": 1400, "unit": "rpm"}
